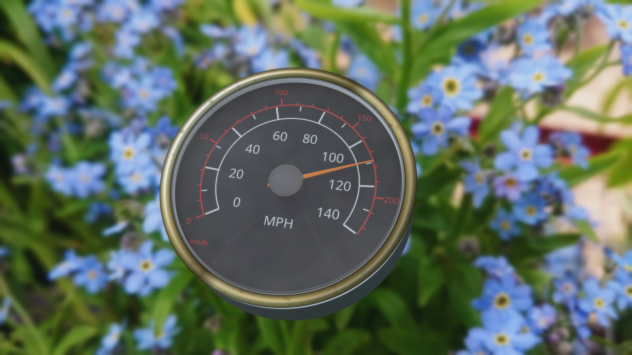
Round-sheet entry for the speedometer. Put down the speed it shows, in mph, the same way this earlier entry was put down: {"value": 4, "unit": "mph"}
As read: {"value": 110, "unit": "mph"}
